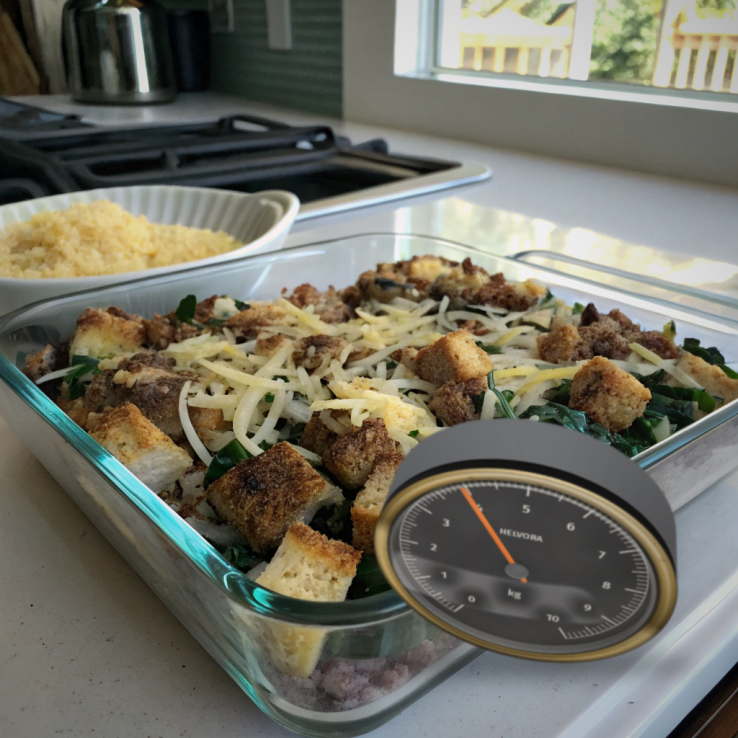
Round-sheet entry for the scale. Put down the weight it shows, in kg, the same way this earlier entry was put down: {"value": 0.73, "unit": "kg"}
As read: {"value": 4, "unit": "kg"}
